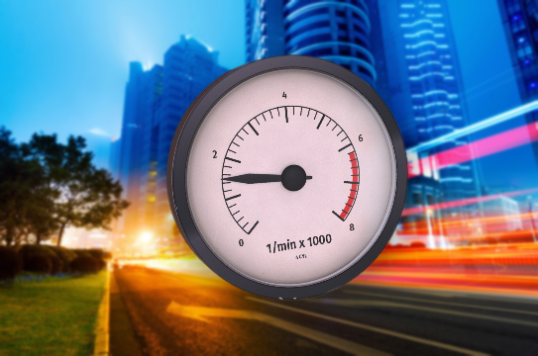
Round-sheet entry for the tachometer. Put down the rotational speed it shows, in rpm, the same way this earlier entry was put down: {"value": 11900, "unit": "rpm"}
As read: {"value": 1500, "unit": "rpm"}
